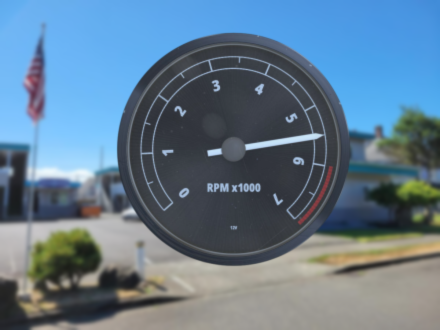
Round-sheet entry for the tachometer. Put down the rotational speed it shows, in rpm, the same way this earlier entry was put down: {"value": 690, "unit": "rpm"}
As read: {"value": 5500, "unit": "rpm"}
